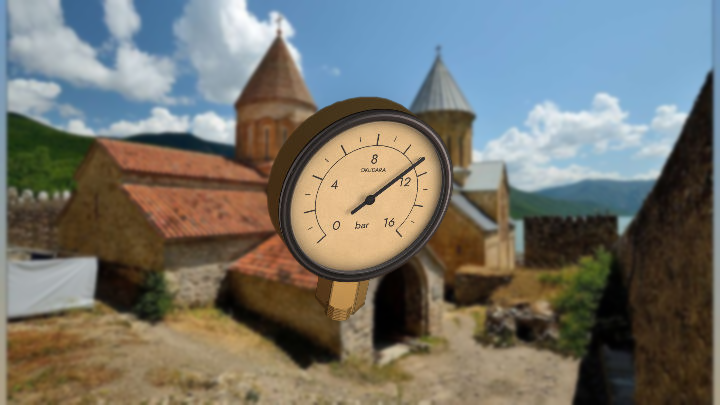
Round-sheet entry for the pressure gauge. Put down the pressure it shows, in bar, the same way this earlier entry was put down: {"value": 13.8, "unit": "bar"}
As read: {"value": 11, "unit": "bar"}
